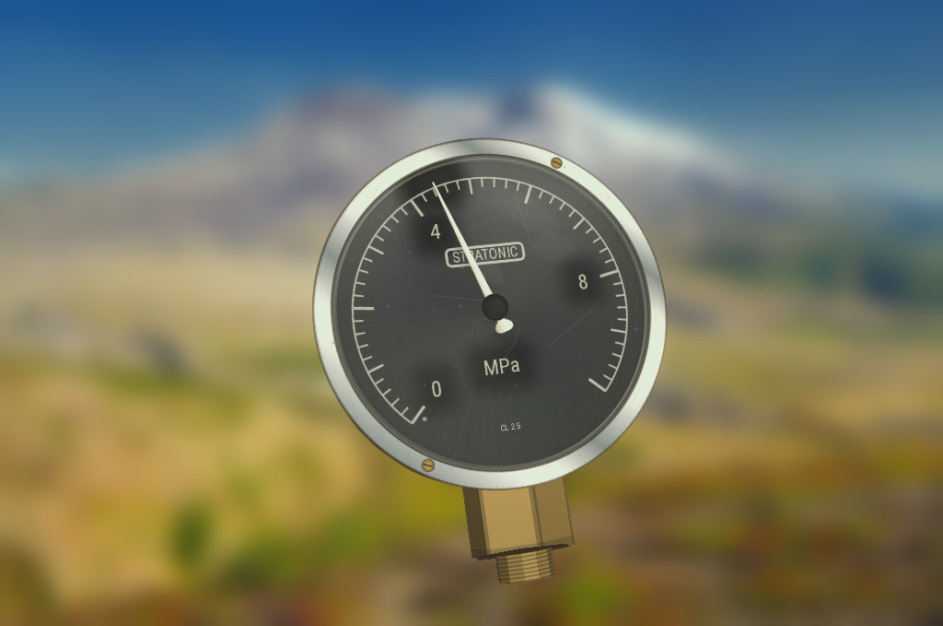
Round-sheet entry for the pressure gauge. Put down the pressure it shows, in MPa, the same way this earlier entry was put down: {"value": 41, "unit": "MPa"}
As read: {"value": 4.4, "unit": "MPa"}
